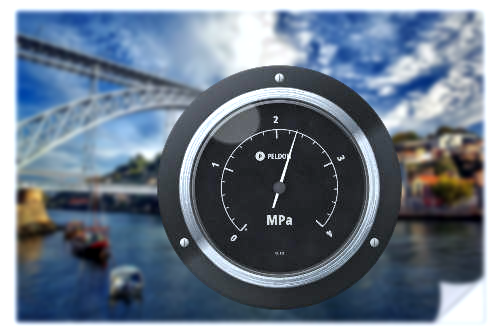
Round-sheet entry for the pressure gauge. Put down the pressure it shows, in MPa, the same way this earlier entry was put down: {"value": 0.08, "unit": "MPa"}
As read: {"value": 2.3, "unit": "MPa"}
